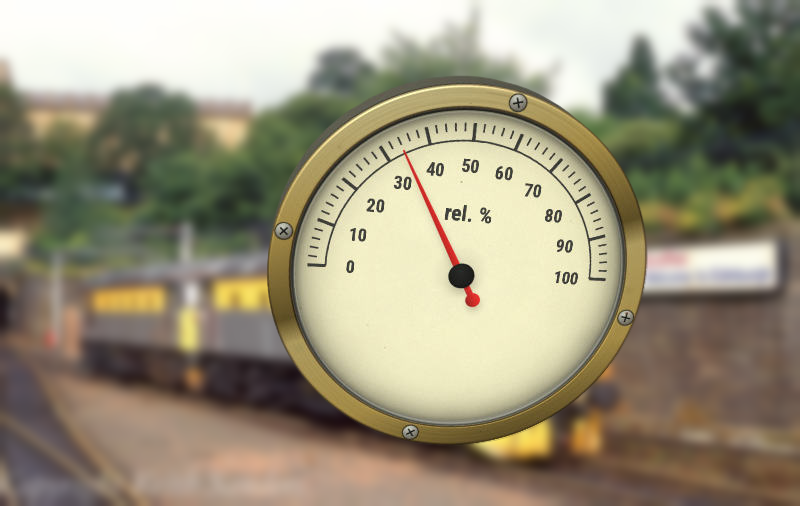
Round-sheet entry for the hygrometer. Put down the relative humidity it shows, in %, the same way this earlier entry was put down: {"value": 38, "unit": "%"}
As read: {"value": 34, "unit": "%"}
